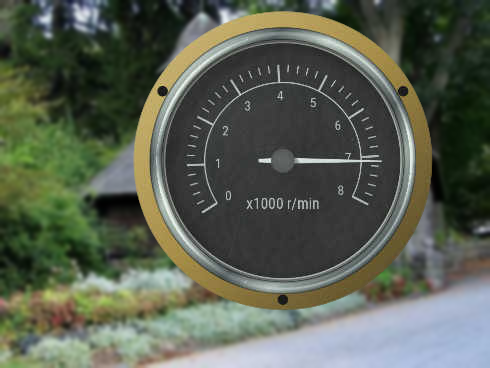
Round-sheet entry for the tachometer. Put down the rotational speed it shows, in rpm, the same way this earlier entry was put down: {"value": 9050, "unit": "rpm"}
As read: {"value": 7100, "unit": "rpm"}
